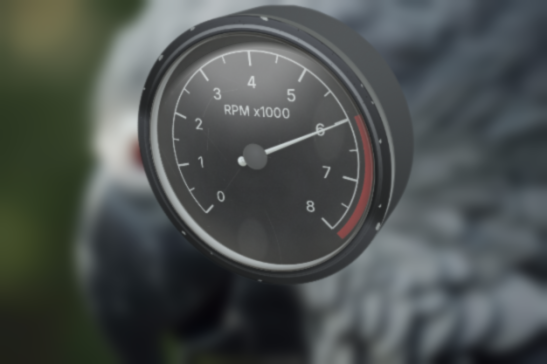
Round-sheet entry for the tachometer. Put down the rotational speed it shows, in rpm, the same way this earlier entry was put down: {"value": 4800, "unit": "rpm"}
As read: {"value": 6000, "unit": "rpm"}
